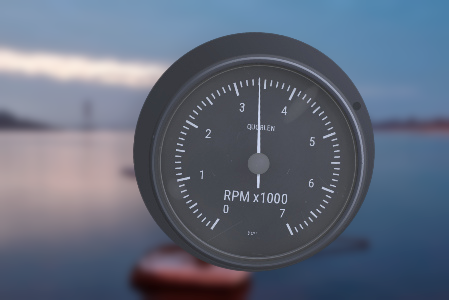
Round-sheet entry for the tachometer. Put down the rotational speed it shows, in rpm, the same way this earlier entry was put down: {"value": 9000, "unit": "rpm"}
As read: {"value": 3400, "unit": "rpm"}
